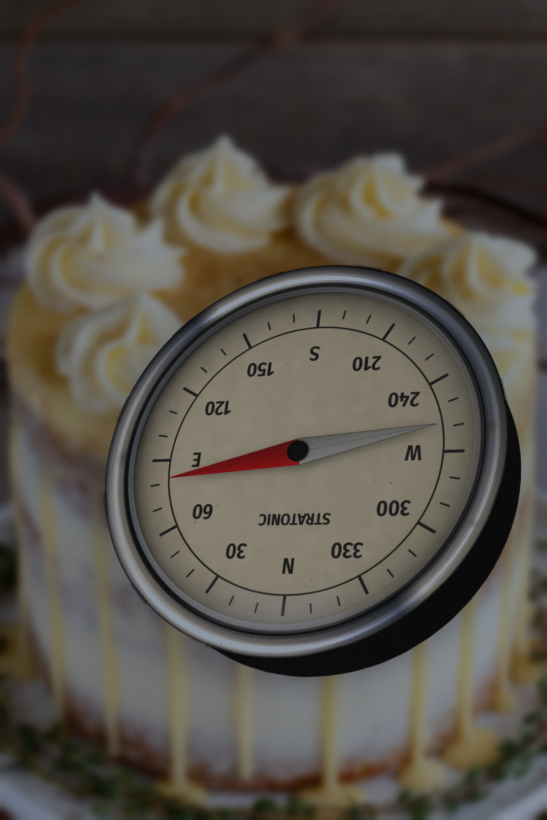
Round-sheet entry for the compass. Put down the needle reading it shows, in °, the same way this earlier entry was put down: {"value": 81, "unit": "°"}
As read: {"value": 80, "unit": "°"}
